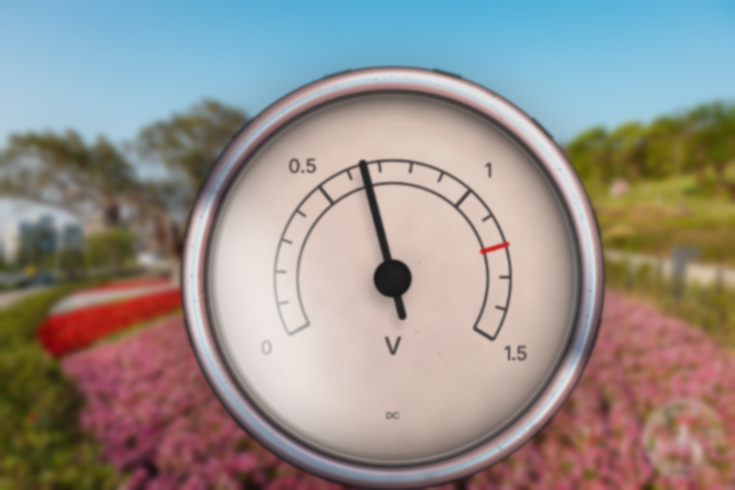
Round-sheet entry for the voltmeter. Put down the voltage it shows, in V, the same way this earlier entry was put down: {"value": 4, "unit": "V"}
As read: {"value": 0.65, "unit": "V"}
